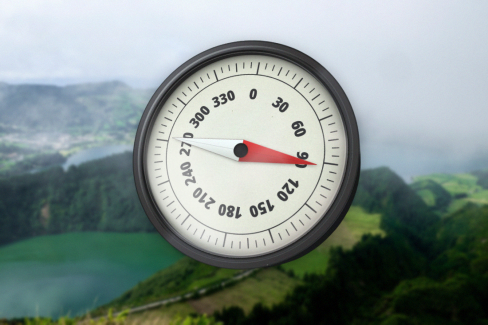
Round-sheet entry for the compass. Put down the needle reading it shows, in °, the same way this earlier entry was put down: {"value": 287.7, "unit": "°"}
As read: {"value": 92.5, "unit": "°"}
